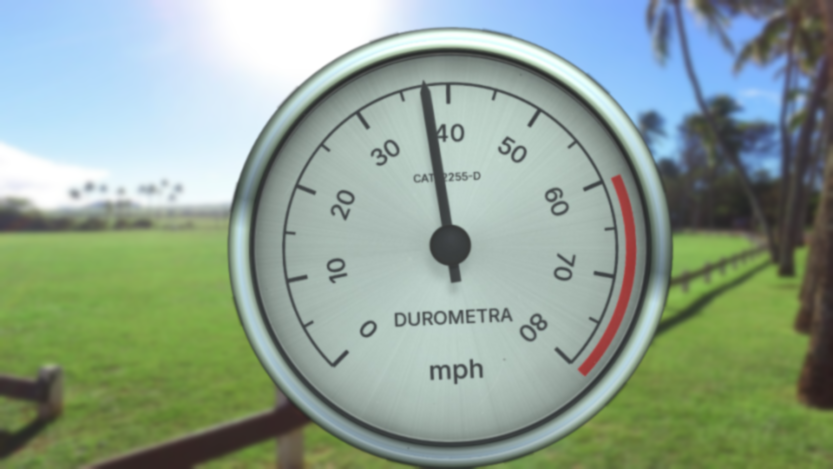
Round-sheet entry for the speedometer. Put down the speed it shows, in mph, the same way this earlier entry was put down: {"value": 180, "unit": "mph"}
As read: {"value": 37.5, "unit": "mph"}
